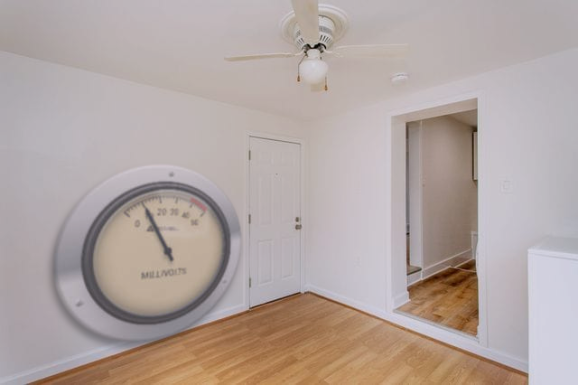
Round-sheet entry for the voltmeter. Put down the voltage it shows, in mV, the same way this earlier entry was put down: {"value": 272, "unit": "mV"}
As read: {"value": 10, "unit": "mV"}
